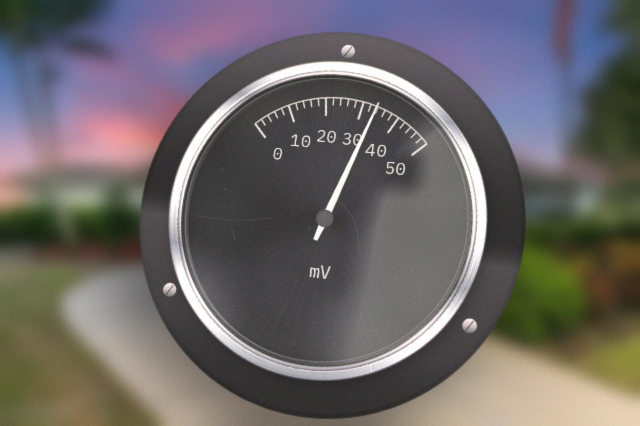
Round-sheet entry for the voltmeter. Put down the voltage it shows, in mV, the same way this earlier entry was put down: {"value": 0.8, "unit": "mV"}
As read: {"value": 34, "unit": "mV"}
